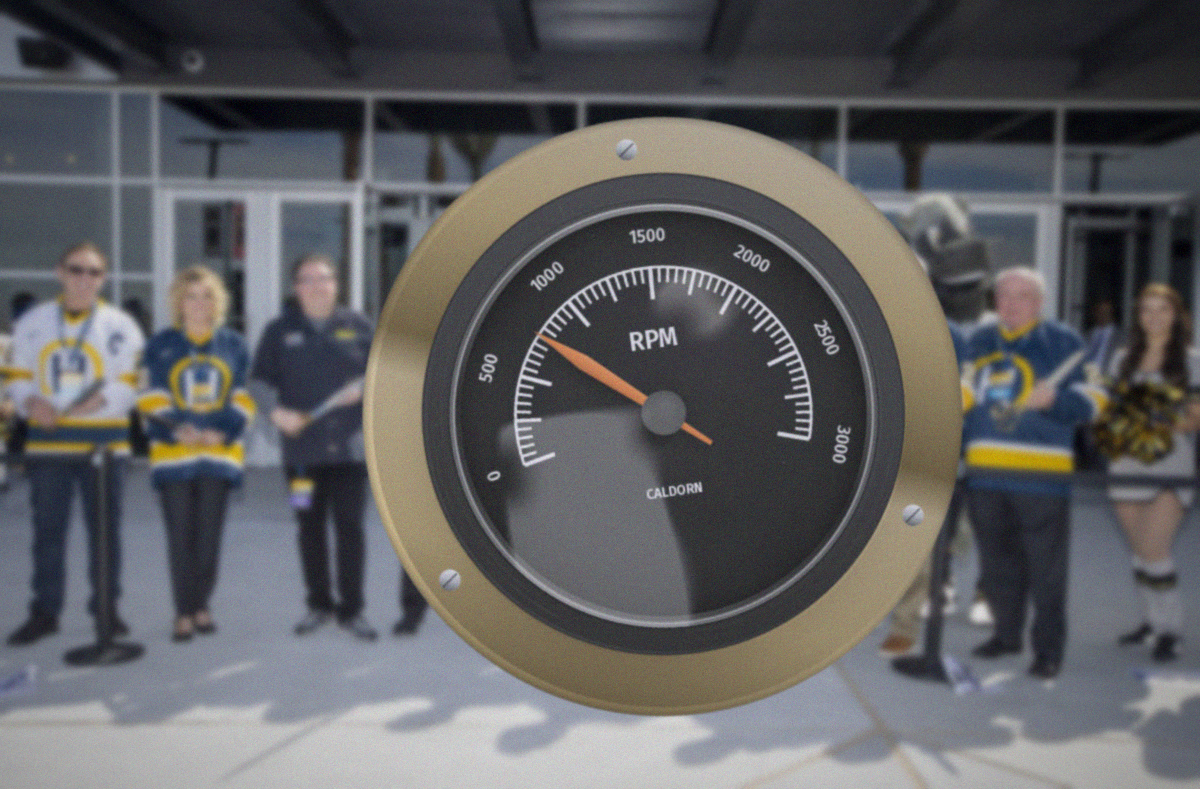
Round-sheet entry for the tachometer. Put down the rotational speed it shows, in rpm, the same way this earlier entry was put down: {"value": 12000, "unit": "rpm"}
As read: {"value": 750, "unit": "rpm"}
